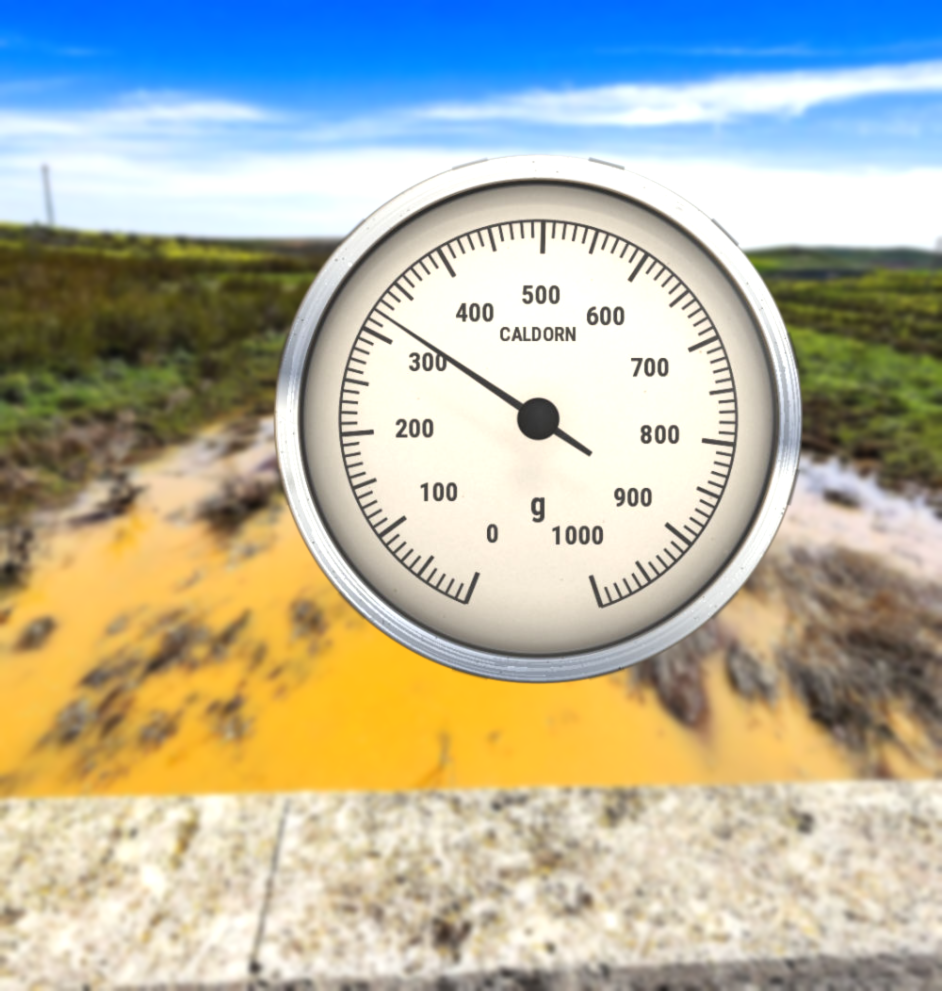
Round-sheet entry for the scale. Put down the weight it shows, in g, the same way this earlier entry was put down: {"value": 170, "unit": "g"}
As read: {"value": 320, "unit": "g"}
